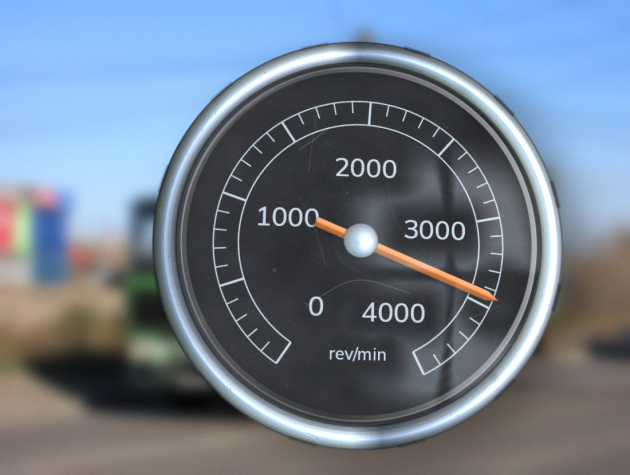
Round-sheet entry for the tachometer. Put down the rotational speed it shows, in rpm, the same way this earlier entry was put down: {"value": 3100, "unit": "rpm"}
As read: {"value": 3450, "unit": "rpm"}
